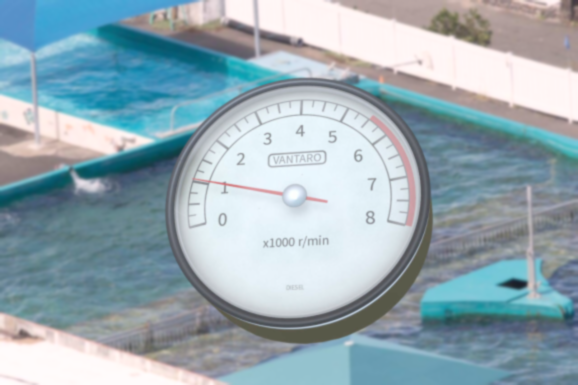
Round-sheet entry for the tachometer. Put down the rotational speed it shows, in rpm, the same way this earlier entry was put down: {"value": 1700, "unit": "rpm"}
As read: {"value": 1000, "unit": "rpm"}
